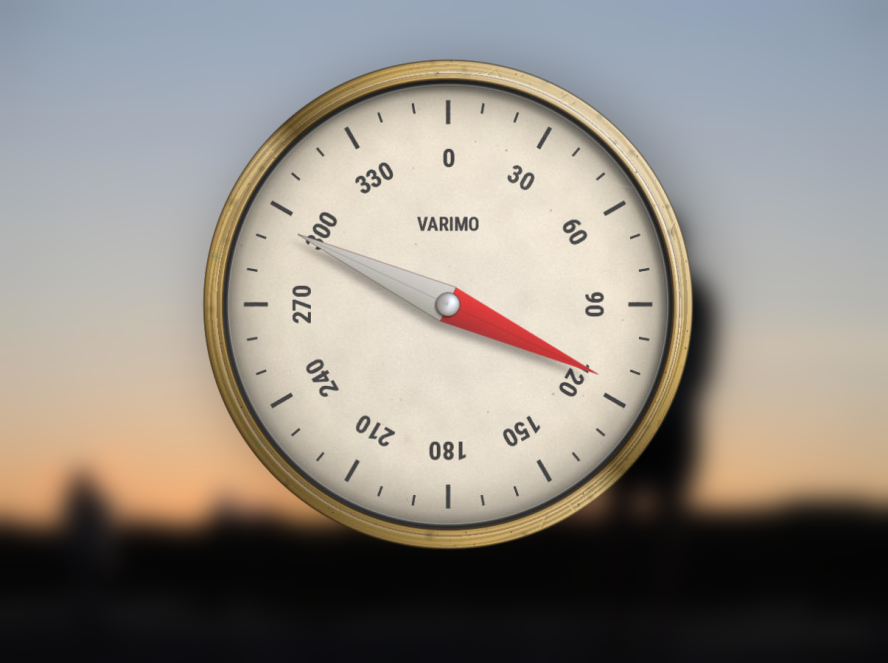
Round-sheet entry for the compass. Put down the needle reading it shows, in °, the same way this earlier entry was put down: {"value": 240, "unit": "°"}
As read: {"value": 115, "unit": "°"}
